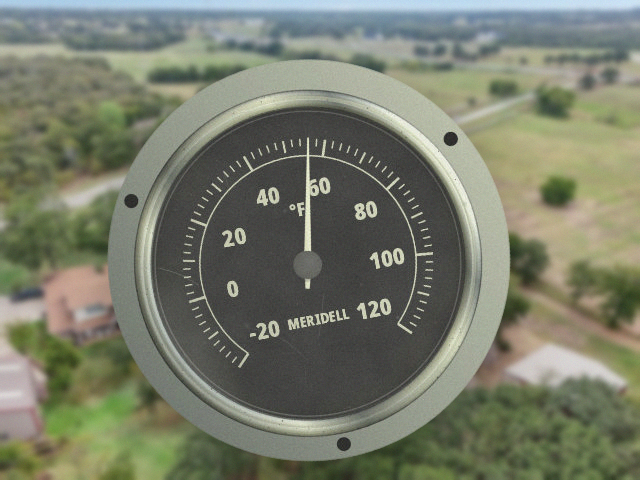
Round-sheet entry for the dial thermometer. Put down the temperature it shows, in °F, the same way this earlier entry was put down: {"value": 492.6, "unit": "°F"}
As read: {"value": 56, "unit": "°F"}
